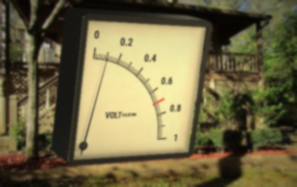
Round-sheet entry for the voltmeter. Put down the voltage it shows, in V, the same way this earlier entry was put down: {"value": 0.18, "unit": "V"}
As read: {"value": 0.1, "unit": "V"}
